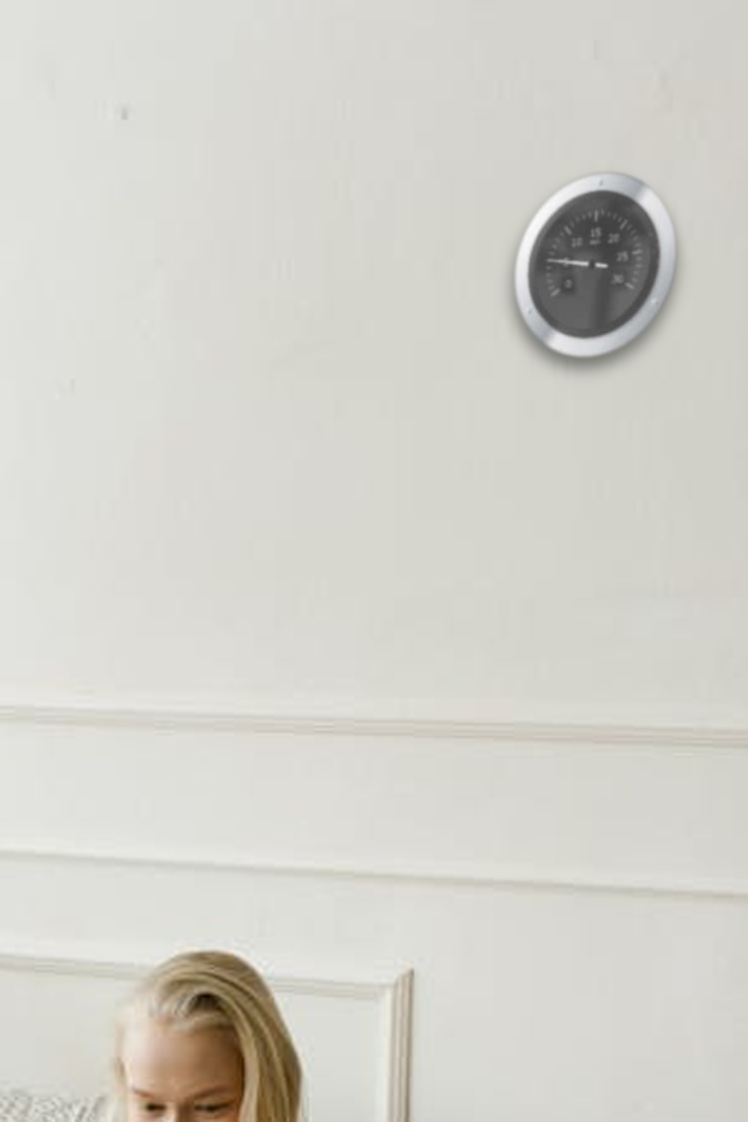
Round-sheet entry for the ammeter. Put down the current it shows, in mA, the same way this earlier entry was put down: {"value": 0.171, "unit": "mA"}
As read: {"value": 5, "unit": "mA"}
